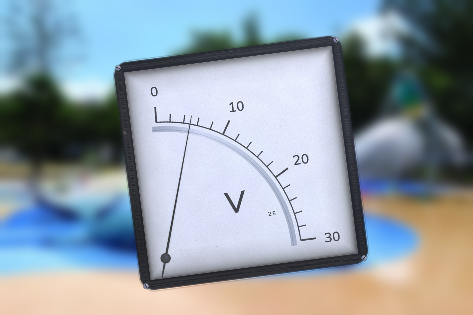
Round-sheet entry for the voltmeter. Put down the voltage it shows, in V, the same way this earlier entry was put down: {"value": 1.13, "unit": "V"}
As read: {"value": 5, "unit": "V"}
